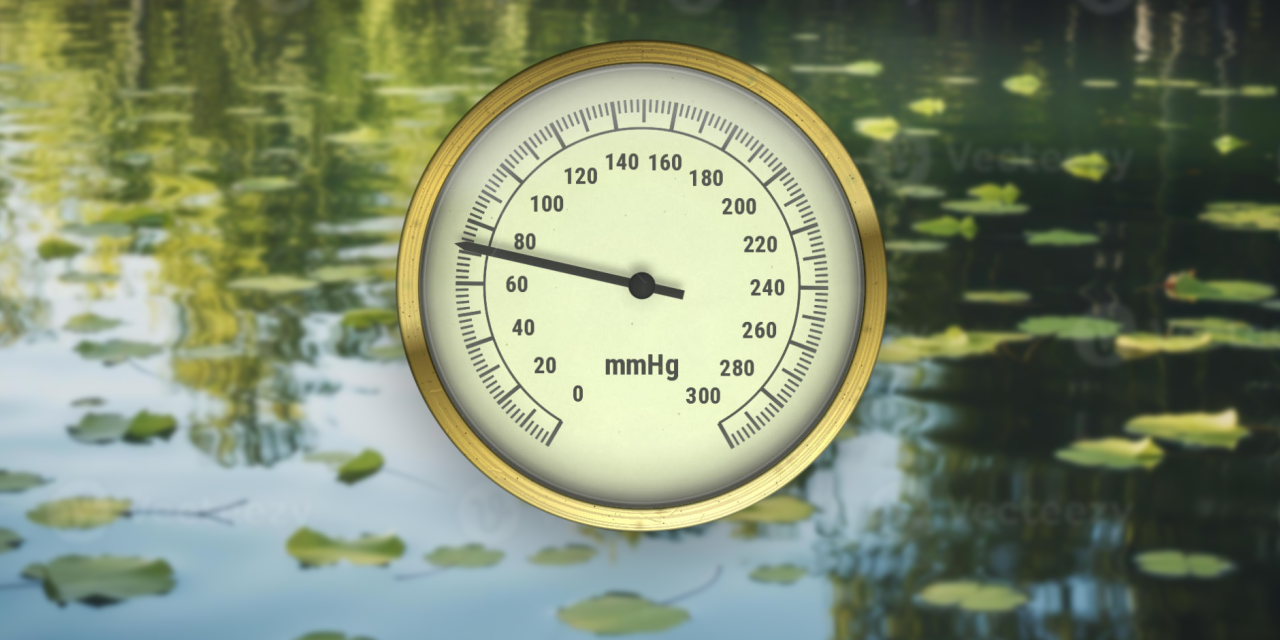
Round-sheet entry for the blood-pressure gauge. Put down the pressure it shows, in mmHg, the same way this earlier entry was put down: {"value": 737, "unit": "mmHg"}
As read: {"value": 72, "unit": "mmHg"}
